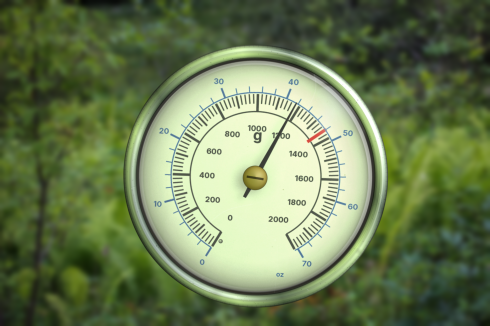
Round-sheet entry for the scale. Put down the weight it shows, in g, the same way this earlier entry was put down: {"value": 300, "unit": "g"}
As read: {"value": 1180, "unit": "g"}
